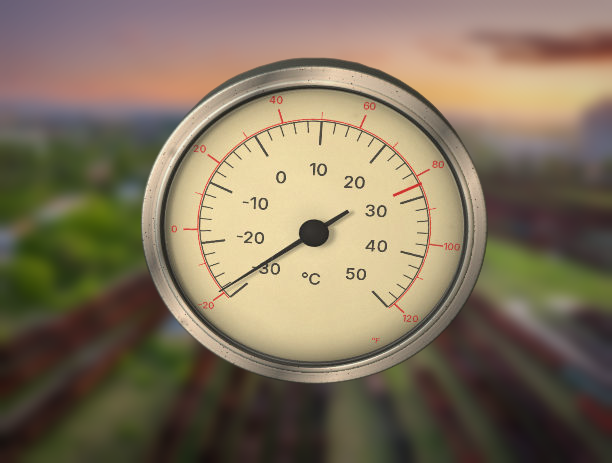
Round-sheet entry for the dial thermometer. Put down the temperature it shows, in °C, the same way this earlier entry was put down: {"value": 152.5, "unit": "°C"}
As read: {"value": -28, "unit": "°C"}
